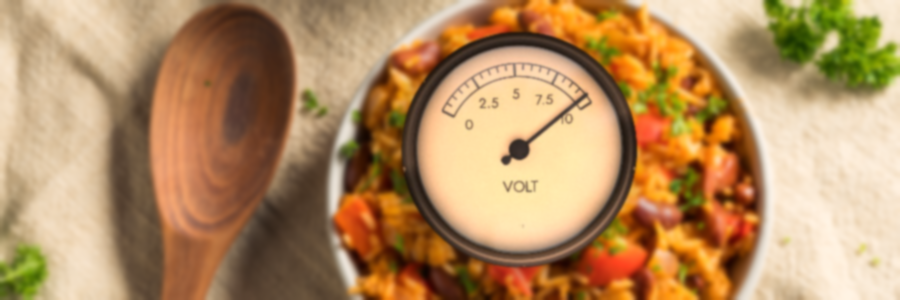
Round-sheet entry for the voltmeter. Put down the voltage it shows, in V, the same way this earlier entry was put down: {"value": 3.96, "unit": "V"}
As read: {"value": 9.5, "unit": "V"}
